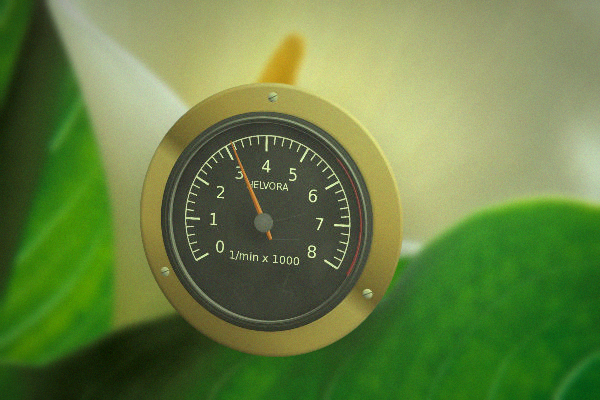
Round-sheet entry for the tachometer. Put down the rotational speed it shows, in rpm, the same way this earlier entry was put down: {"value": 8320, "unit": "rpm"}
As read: {"value": 3200, "unit": "rpm"}
